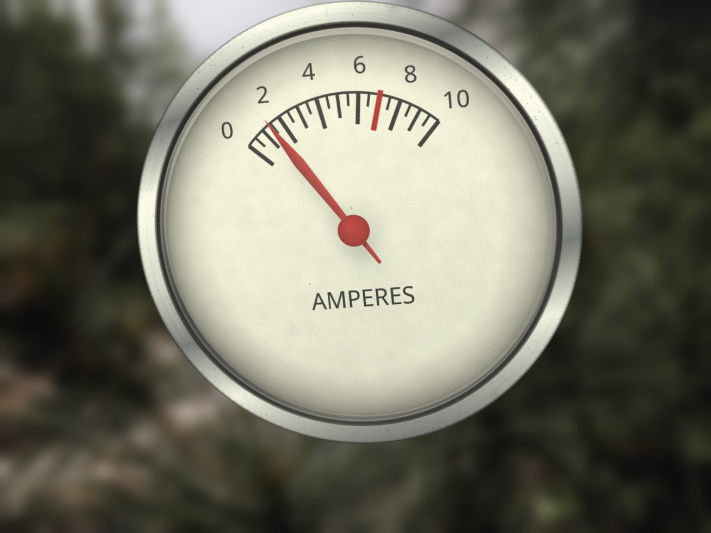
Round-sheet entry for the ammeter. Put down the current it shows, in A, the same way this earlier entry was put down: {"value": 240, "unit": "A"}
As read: {"value": 1.5, "unit": "A"}
